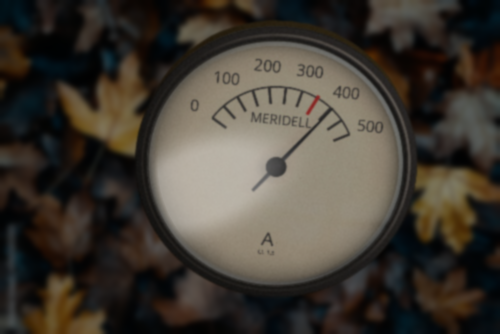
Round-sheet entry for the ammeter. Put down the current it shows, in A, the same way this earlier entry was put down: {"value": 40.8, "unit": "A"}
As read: {"value": 400, "unit": "A"}
